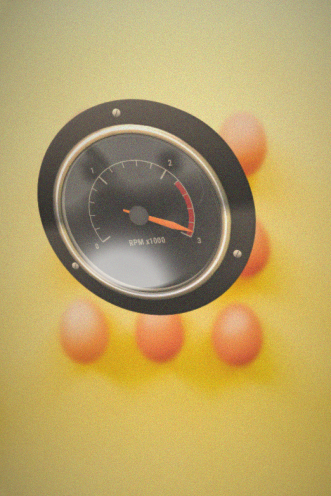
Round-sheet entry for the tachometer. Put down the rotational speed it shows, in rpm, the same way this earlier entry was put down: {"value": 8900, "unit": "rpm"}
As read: {"value": 2900, "unit": "rpm"}
